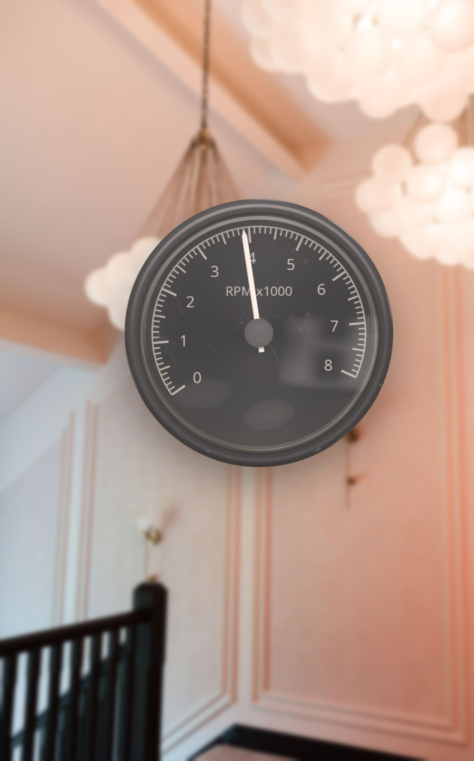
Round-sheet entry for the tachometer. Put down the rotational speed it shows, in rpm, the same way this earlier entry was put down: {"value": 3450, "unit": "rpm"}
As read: {"value": 3900, "unit": "rpm"}
